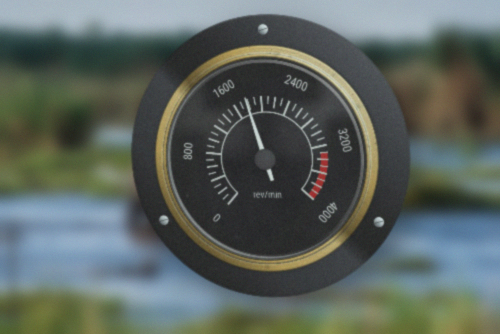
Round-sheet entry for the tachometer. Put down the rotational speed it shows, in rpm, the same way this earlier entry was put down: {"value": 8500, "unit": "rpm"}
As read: {"value": 1800, "unit": "rpm"}
